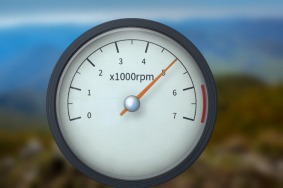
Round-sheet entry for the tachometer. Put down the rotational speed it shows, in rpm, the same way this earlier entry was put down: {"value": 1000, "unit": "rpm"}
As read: {"value": 5000, "unit": "rpm"}
